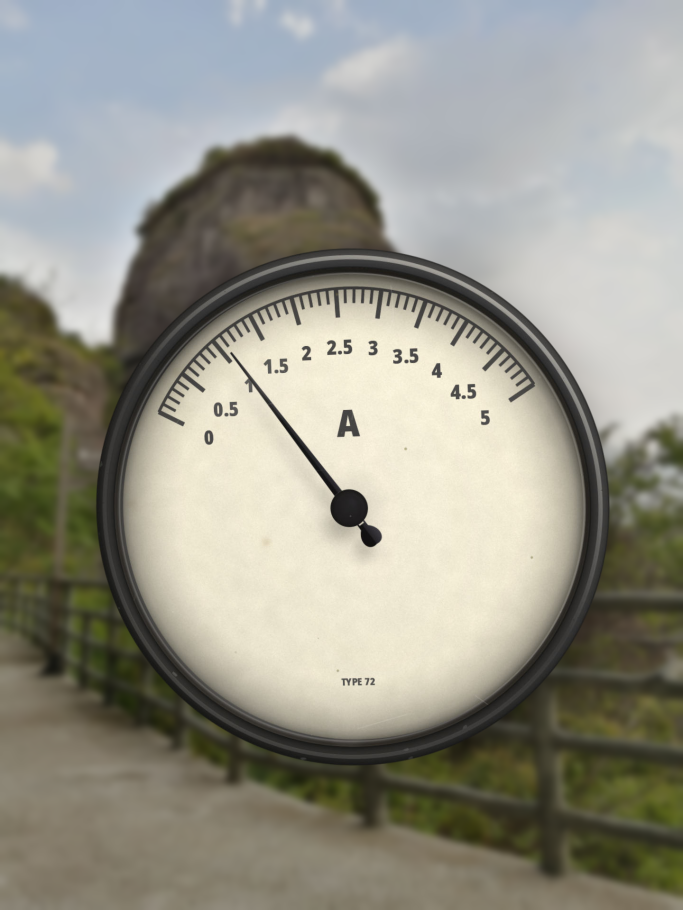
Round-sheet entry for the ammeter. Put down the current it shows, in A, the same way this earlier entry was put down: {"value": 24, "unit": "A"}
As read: {"value": 1.1, "unit": "A"}
